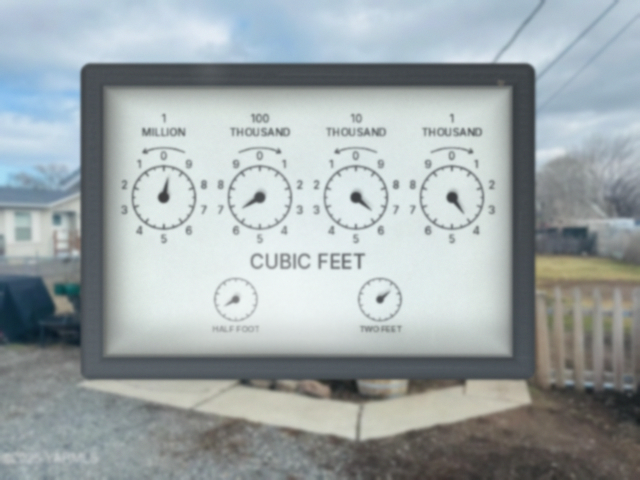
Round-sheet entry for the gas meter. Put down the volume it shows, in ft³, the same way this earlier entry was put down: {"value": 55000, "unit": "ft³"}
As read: {"value": 966400, "unit": "ft³"}
